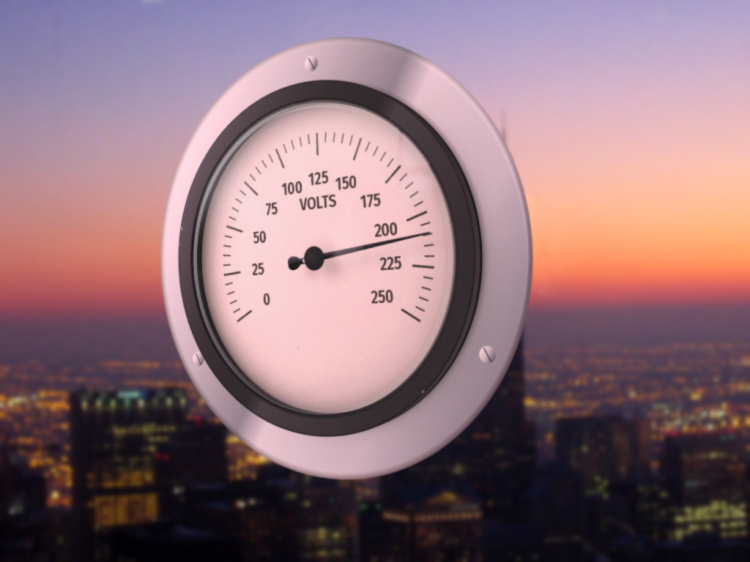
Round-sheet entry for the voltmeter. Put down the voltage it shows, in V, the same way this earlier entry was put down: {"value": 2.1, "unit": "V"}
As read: {"value": 210, "unit": "V"}
